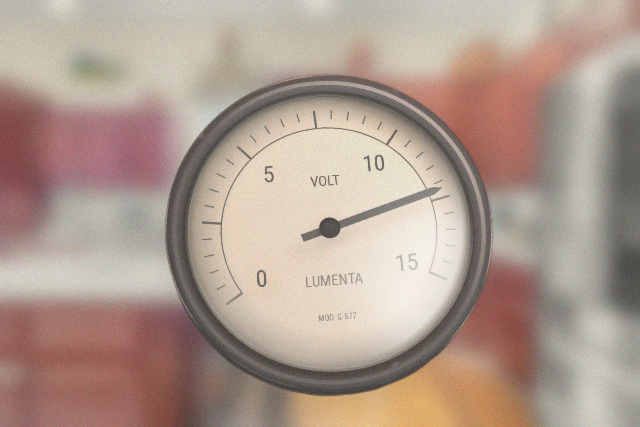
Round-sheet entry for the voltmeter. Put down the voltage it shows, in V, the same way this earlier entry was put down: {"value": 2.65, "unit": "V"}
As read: {"value": 12.25, "unit": "V"}
